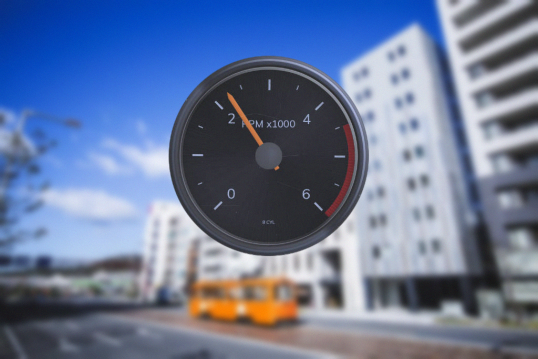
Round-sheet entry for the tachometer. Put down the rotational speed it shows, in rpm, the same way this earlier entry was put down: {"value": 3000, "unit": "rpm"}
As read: {"value": 2250, "unit": "rpm"}
